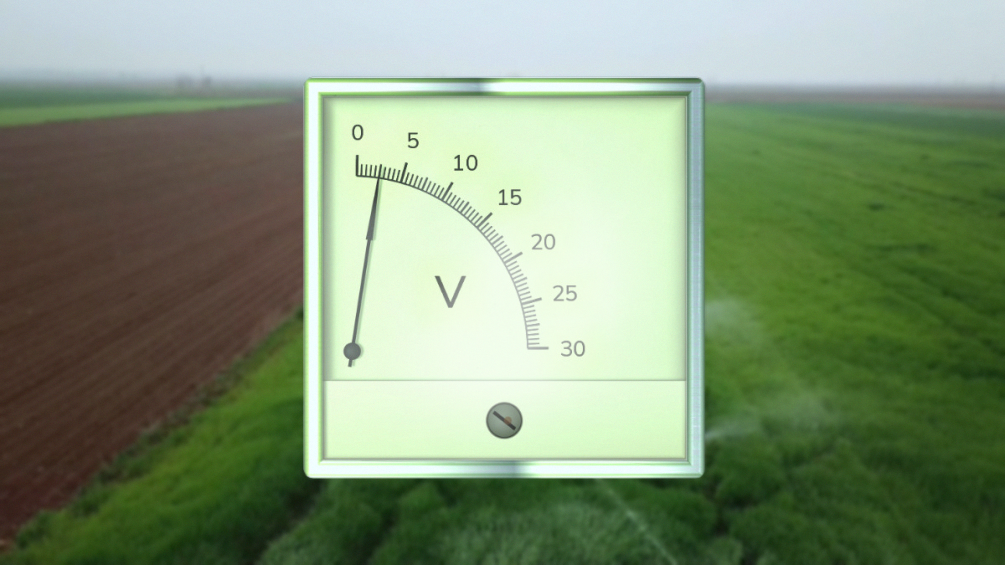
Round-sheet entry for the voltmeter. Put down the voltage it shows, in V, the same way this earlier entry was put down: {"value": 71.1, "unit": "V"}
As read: {"value": 2.5, "unit": "V"}
